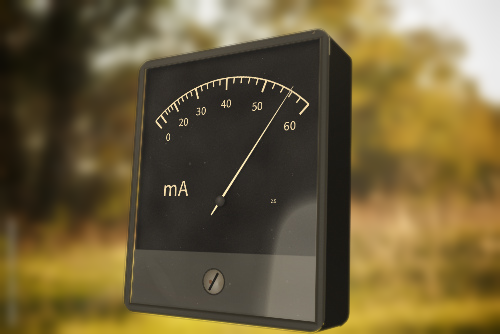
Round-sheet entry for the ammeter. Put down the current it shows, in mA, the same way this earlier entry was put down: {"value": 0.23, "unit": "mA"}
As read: {"value": 56, "unit": "mA"}
